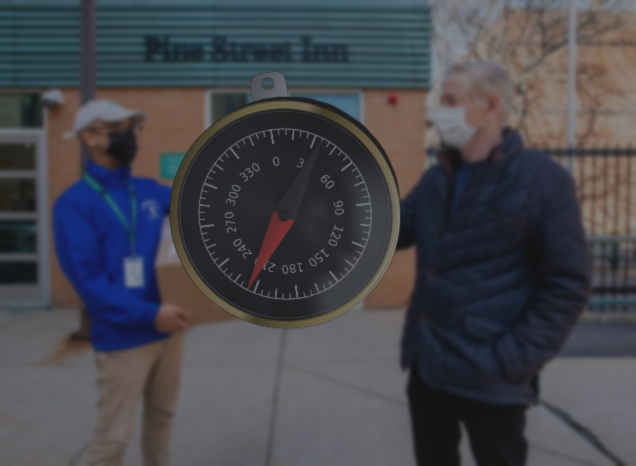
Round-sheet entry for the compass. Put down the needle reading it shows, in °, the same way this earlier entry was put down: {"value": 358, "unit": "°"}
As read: {"value": 215, "unit": "°"}
